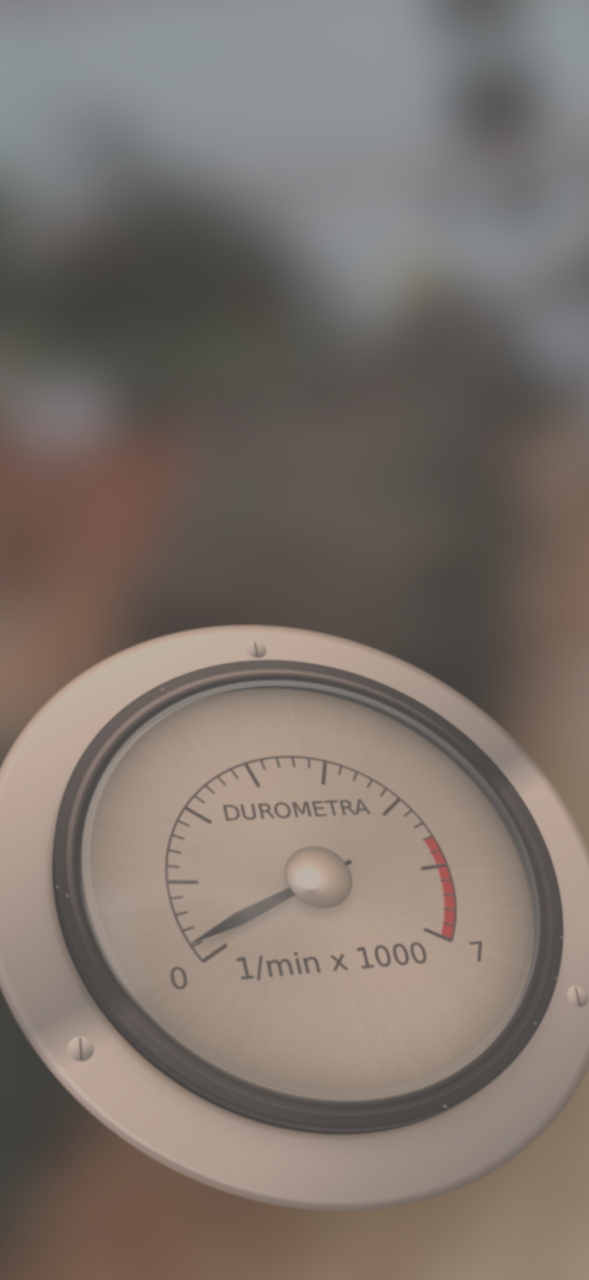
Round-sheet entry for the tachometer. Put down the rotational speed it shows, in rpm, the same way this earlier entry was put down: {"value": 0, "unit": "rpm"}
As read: {"value": 200, "unit": "rpm"}
